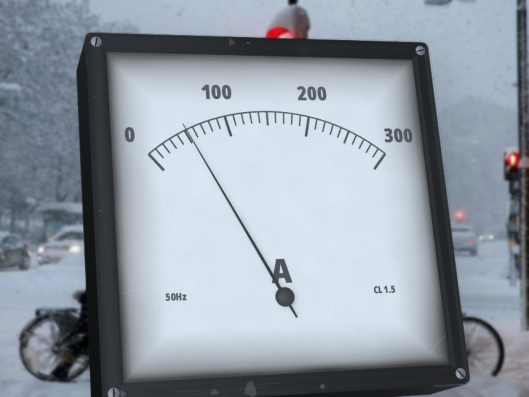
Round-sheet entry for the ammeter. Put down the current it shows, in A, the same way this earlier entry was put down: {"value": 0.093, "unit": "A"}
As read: {"value": 50, "unit": "A"}
